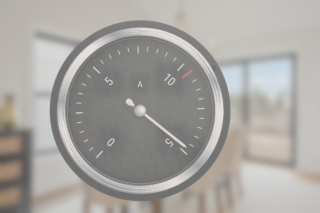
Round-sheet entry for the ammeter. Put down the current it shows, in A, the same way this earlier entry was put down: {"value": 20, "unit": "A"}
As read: {"value": 14.75, "unit": "A"}
